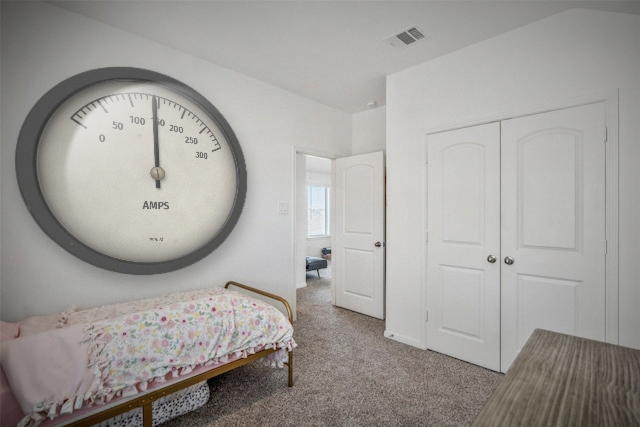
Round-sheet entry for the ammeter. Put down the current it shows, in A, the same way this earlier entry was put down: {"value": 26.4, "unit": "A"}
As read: {"value": 140, "unit": "A"}
